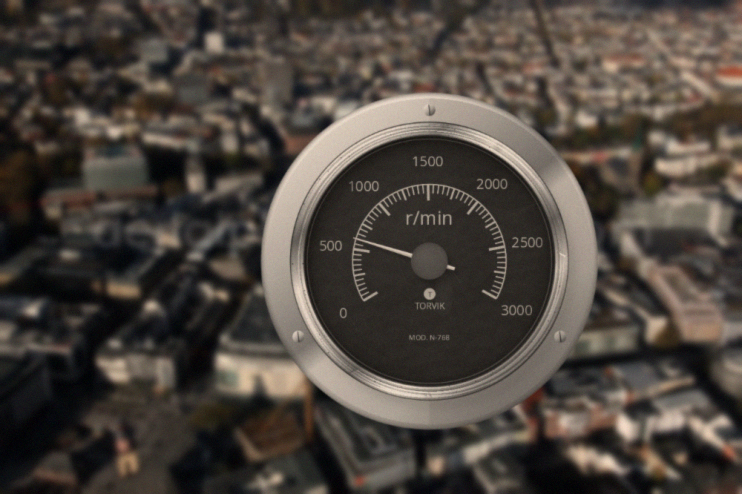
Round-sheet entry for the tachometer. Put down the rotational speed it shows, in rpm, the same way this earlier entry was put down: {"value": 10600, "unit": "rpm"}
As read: {"value": 600, "unit": "rpm"}
